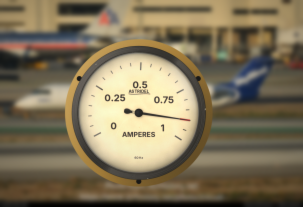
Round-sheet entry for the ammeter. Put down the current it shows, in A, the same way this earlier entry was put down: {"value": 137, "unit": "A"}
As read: {"value": 0.9, "unit": "A"}
